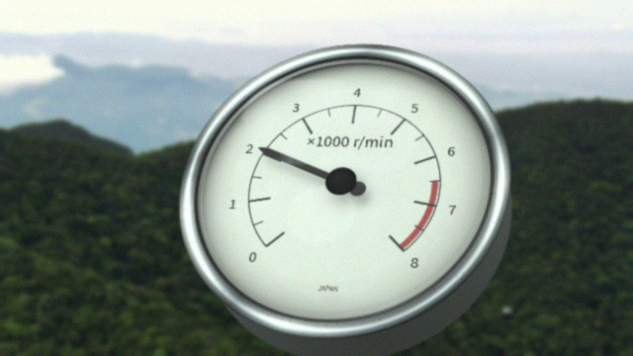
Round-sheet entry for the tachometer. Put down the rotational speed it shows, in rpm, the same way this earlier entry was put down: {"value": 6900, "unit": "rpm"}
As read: {"value": 2000, "unit": "rpm"}
